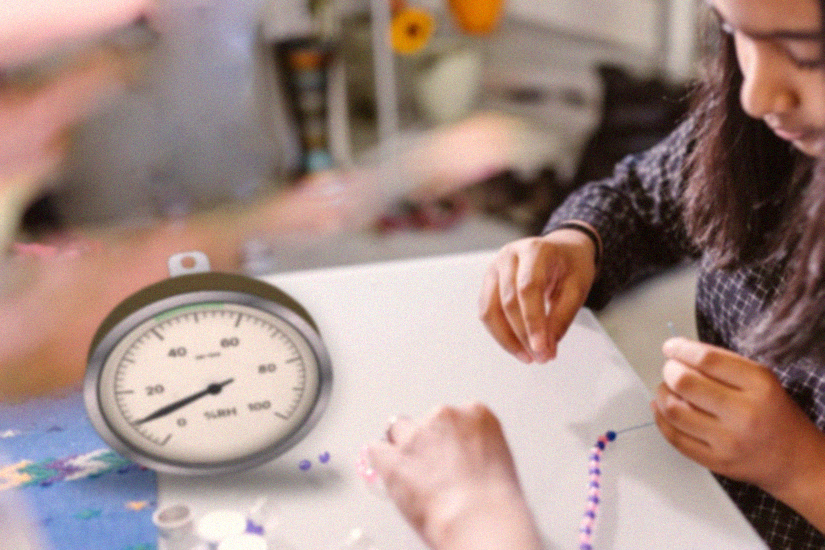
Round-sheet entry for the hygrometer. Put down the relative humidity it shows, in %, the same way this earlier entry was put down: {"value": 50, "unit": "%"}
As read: {"value": 10, "unit": "%"}
